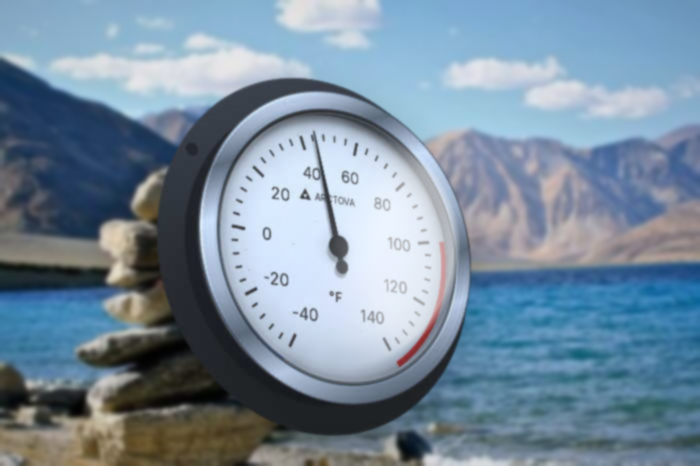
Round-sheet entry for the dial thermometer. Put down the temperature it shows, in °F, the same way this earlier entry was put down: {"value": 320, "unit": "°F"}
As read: {"value": 44, "unit": "°F"}
